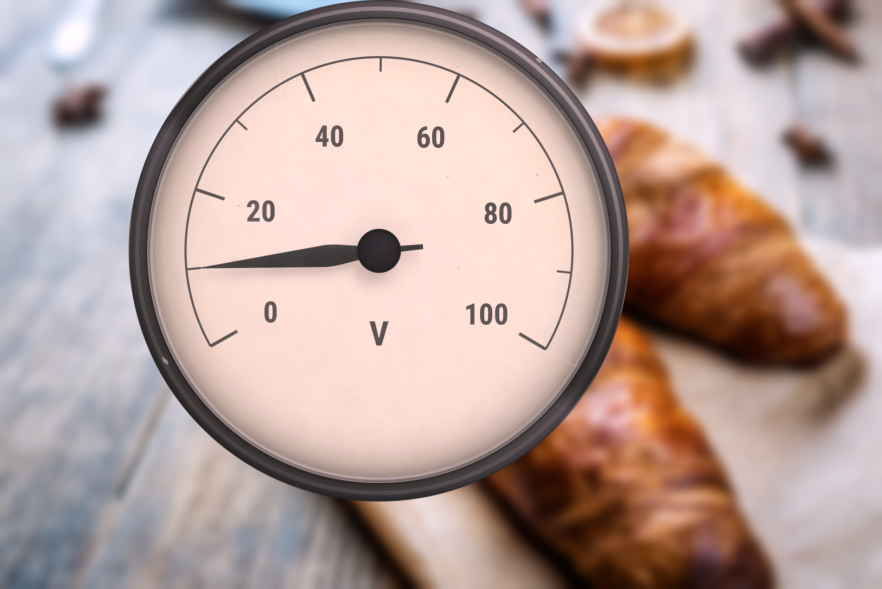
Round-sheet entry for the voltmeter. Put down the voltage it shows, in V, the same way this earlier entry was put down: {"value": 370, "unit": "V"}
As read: {"value": 10, "unit": "V"}
